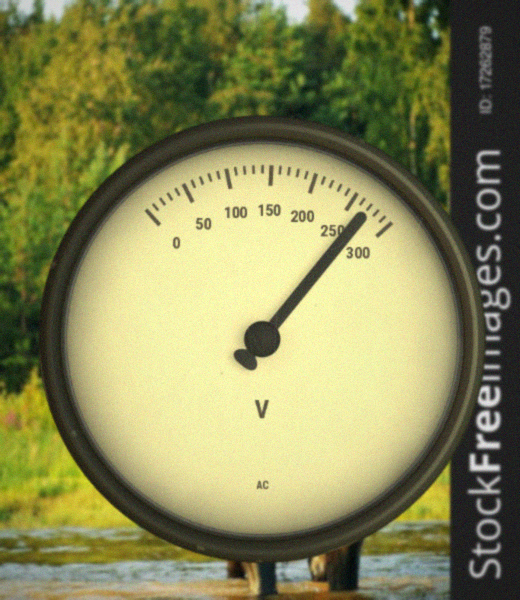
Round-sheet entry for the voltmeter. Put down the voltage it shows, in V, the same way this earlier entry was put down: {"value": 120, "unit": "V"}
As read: {"value": 270, "unit": "V"}
